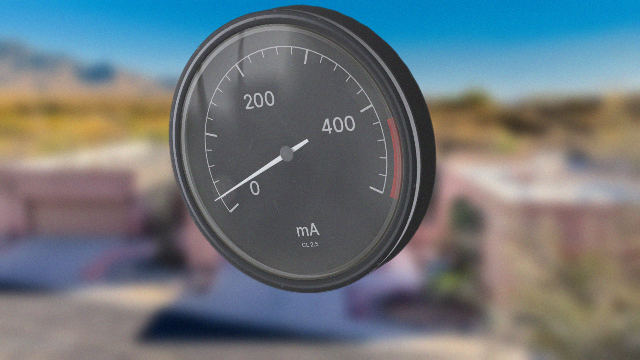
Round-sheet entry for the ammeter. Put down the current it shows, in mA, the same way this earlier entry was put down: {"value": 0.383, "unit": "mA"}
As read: {"value": 20, "unit": "mA"}
